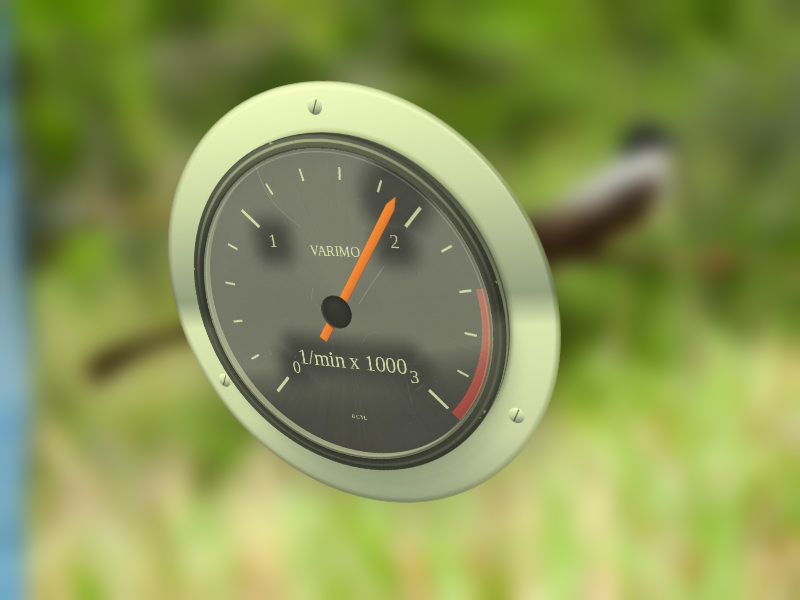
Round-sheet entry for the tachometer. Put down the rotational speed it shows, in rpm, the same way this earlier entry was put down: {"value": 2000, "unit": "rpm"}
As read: {"value": 1900, "unit": "rpm"}
